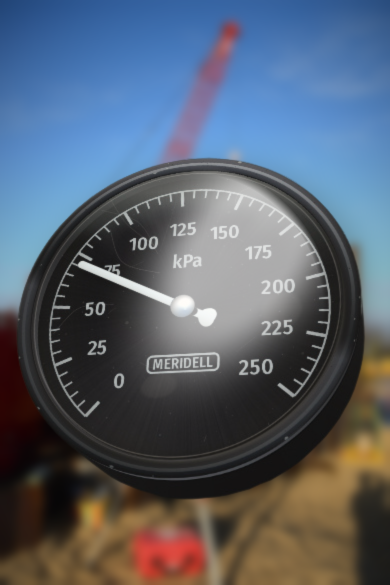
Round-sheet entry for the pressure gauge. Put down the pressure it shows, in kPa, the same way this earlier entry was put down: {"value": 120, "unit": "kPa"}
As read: {"value": 70, "unit": "kPa"}
